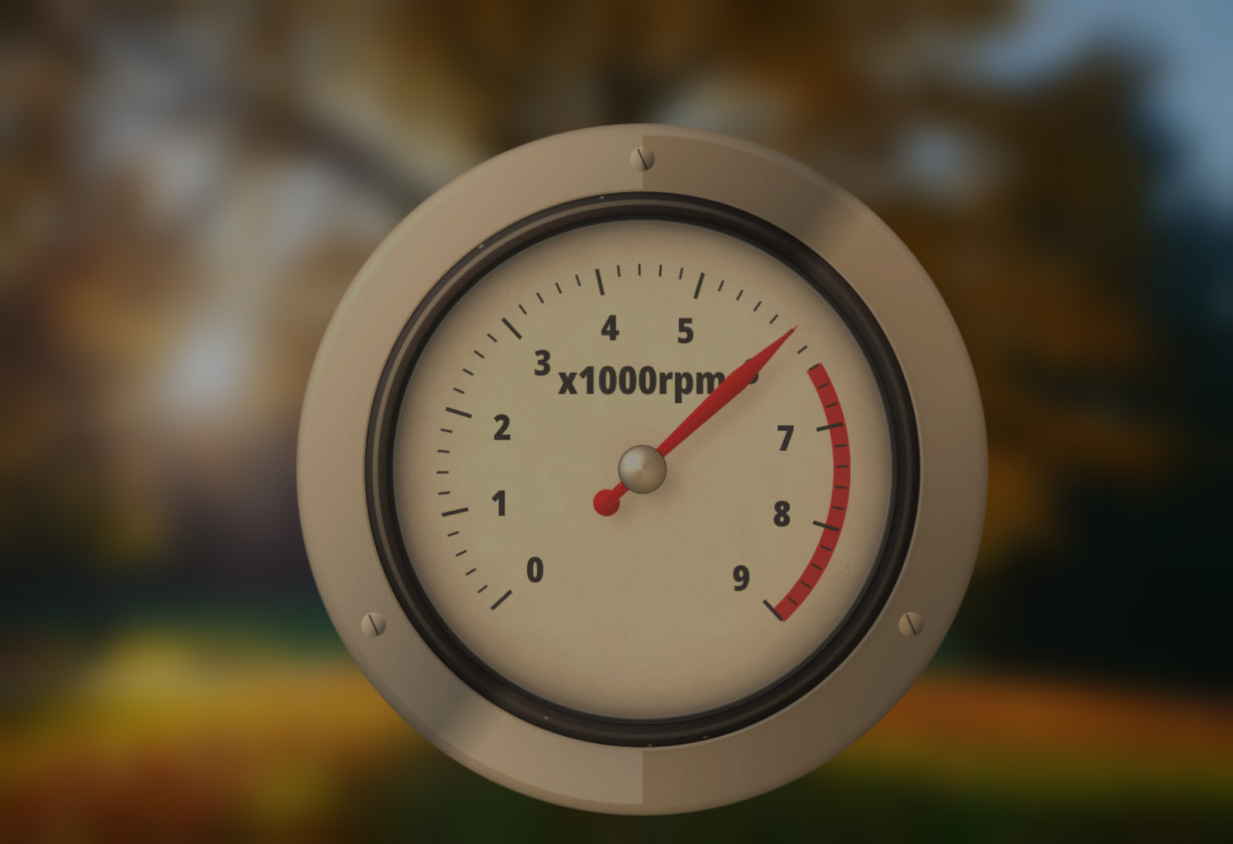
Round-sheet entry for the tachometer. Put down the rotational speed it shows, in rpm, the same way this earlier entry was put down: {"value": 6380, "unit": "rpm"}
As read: {"value": 6000, "unit": "rpm"}
